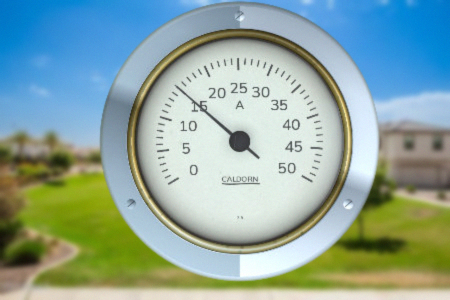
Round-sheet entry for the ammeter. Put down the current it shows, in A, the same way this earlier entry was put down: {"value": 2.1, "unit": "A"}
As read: {"value": 15, "unit": "A"}
